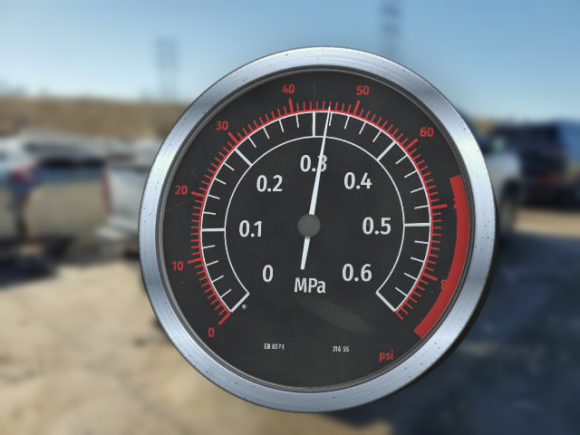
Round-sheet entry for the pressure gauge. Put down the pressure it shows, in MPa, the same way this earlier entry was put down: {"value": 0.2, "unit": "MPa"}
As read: {"value": 0.32, "unit": "MPa"}
